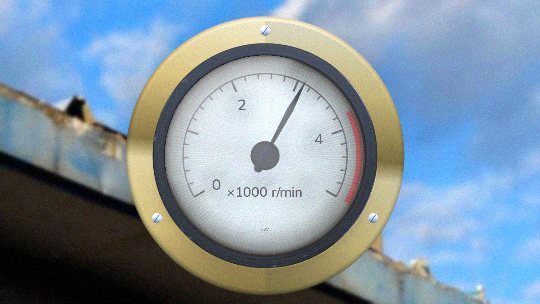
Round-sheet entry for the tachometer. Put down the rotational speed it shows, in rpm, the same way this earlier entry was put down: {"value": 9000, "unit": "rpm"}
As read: {"value": 3100, "unit": "rpm"}
